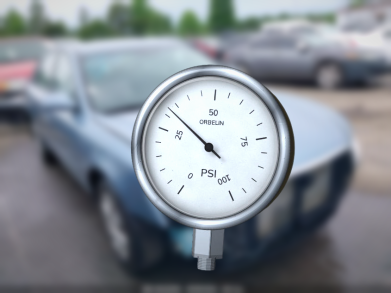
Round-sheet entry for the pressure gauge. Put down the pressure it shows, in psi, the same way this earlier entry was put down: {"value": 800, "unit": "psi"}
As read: {"value": 32.5, "unit": "psi"}
